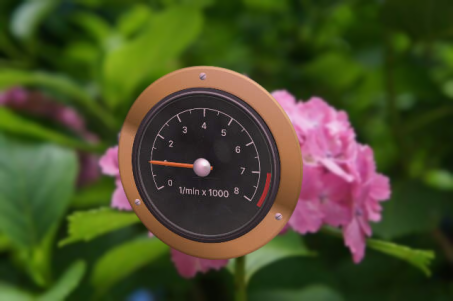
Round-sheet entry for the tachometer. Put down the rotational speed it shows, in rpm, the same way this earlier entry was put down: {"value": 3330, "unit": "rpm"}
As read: {"value": 1000, "unit": "rpm"}
